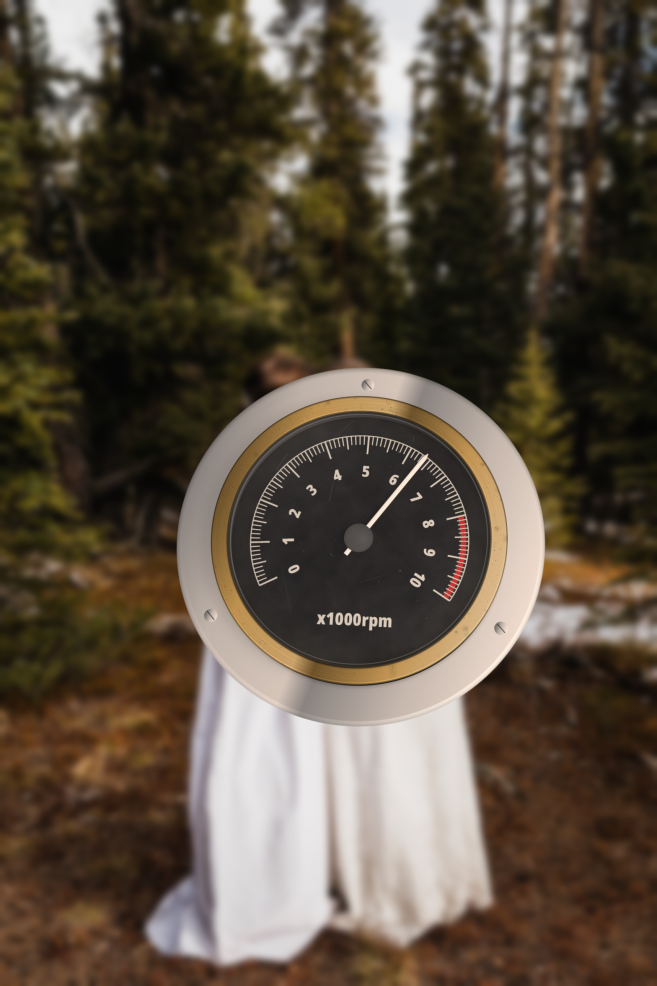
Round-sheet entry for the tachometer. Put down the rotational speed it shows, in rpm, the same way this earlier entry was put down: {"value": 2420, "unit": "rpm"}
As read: {"value": 6400, "unit": "rpm"}
